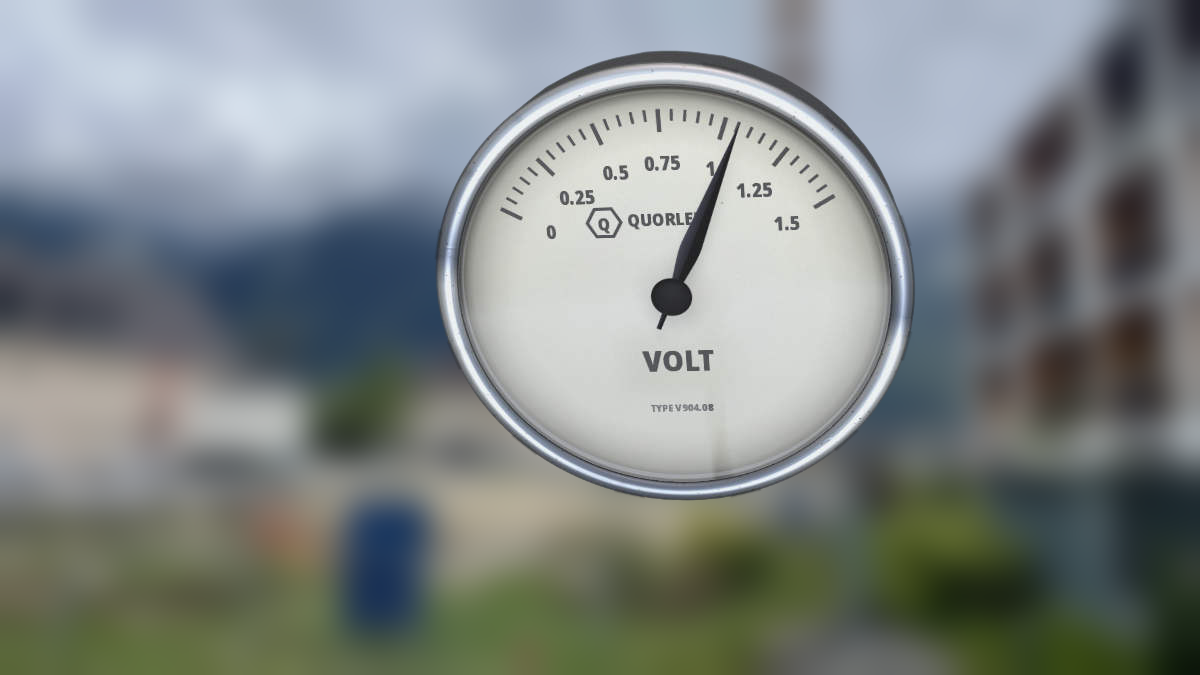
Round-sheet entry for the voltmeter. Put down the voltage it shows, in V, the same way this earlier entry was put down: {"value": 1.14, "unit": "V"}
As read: {"value": 1.05, "unit": "V"}
